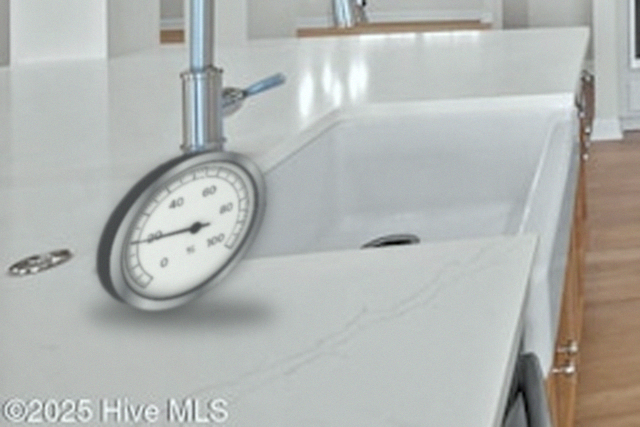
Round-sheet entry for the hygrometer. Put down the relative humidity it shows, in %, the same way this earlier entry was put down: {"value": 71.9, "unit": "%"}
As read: {"value": 20, "unit": "%"}
